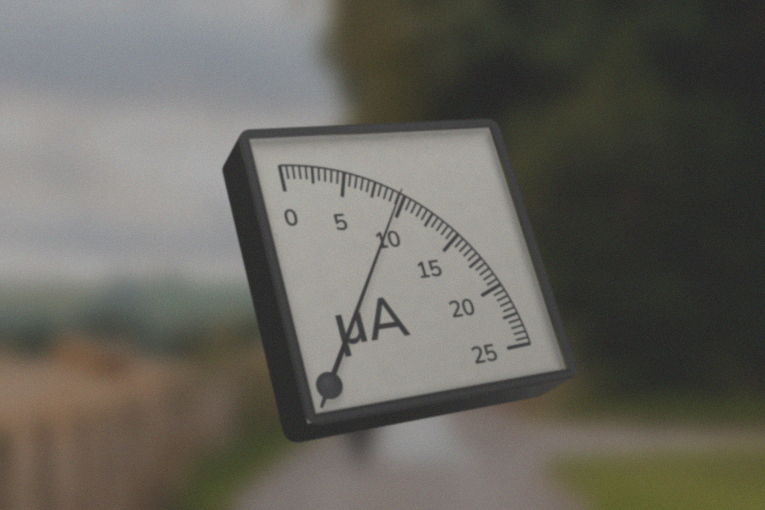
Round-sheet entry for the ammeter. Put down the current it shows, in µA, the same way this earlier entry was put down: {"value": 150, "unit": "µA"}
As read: {"value": 9.5, "unit": "µA"}
